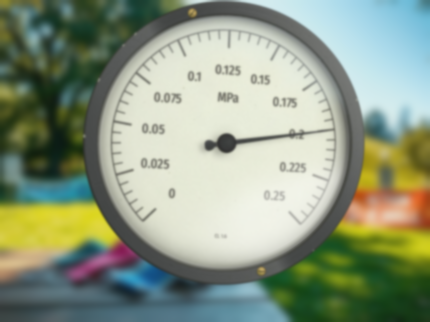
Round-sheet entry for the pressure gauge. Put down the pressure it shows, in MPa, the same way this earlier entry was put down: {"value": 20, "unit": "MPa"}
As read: {"value": 0.2, "unit": "MPa"}
